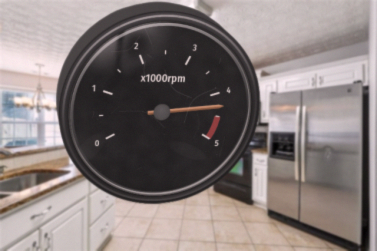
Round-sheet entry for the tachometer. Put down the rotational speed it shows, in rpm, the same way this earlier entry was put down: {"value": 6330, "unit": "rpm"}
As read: {"value": 4250, "unit": "rpm"}
